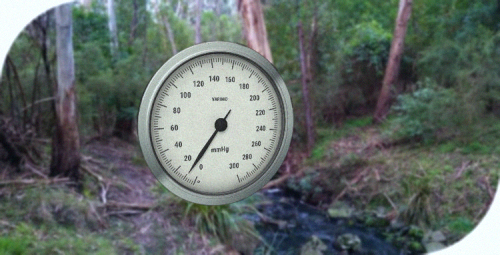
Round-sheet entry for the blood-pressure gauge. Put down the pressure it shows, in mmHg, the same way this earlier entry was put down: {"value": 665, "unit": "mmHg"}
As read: {"value": 10, "unit": "mmHg"}
